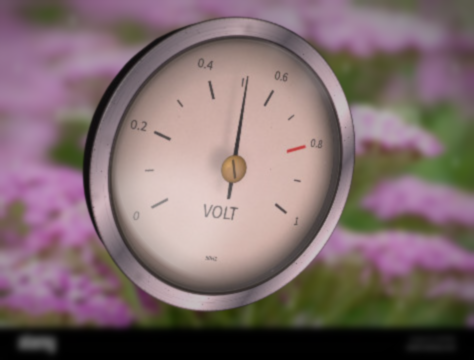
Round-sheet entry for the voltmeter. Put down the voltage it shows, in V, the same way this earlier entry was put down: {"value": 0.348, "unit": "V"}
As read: {"value": 0.5, "unit": "V"}
